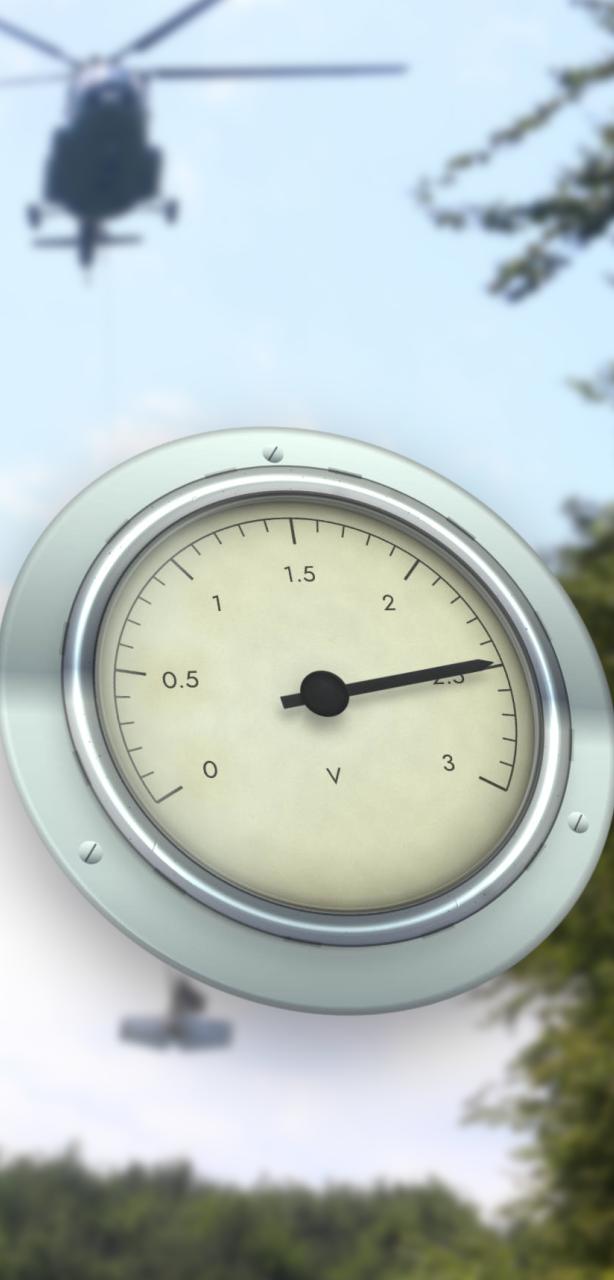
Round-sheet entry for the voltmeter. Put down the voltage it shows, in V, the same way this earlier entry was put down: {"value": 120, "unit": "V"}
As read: {"value": 2.5, "unit": "V"}
